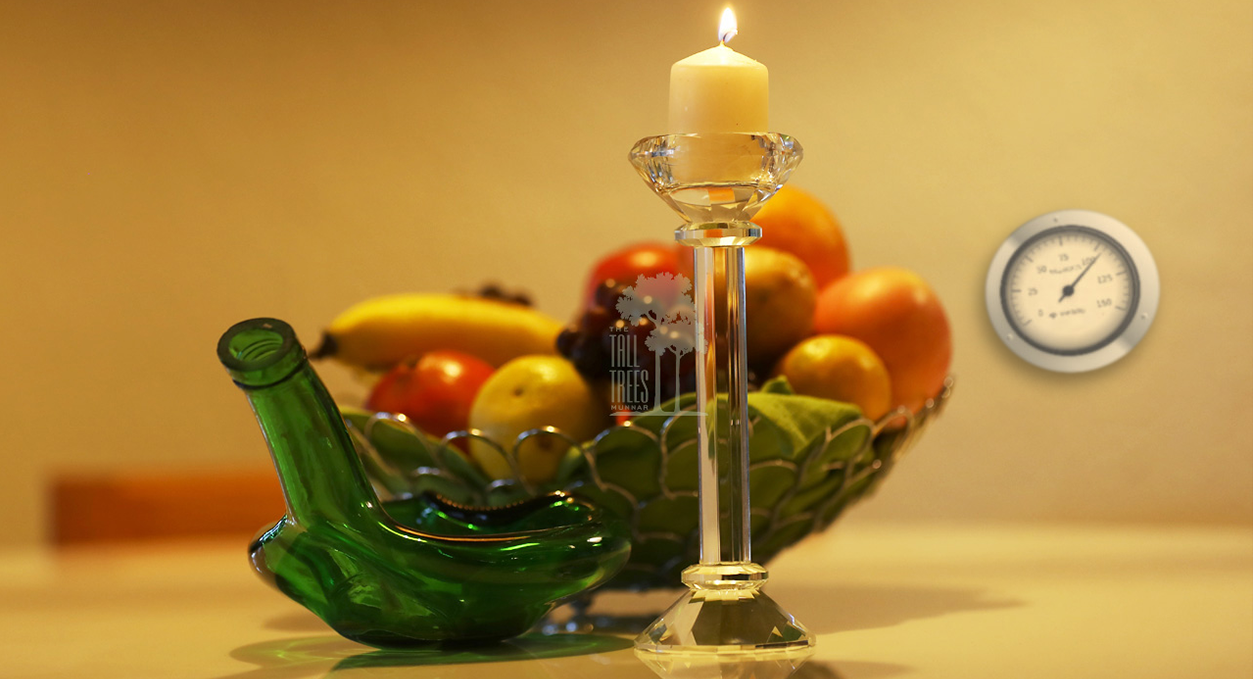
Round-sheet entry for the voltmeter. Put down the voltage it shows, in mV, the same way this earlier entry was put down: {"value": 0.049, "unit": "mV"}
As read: {"value": 105, "unit": "mV"}
